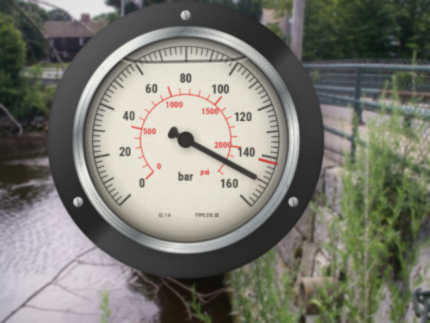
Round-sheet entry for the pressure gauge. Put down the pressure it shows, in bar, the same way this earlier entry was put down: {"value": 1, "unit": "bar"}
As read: {"value": 150, "unit": "bar"}
